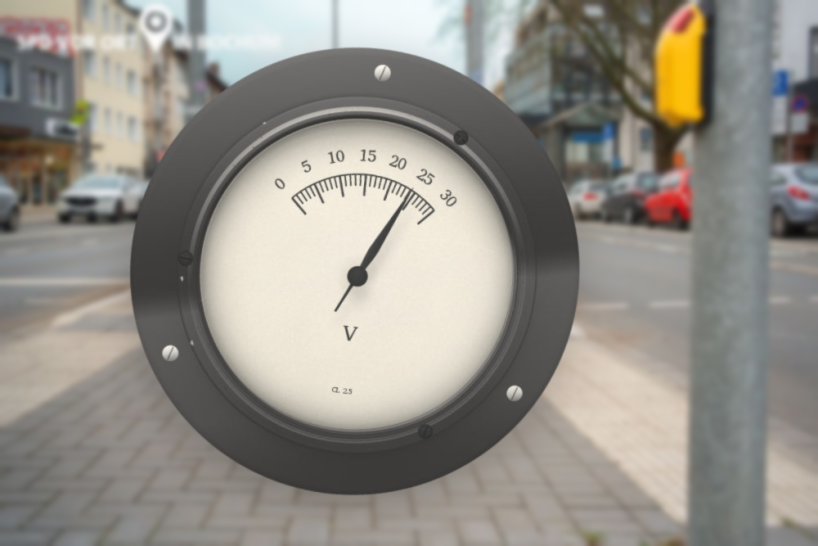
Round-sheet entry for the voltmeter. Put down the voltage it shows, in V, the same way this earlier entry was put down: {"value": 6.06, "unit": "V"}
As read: {"value": 24, "unit": "V"}
